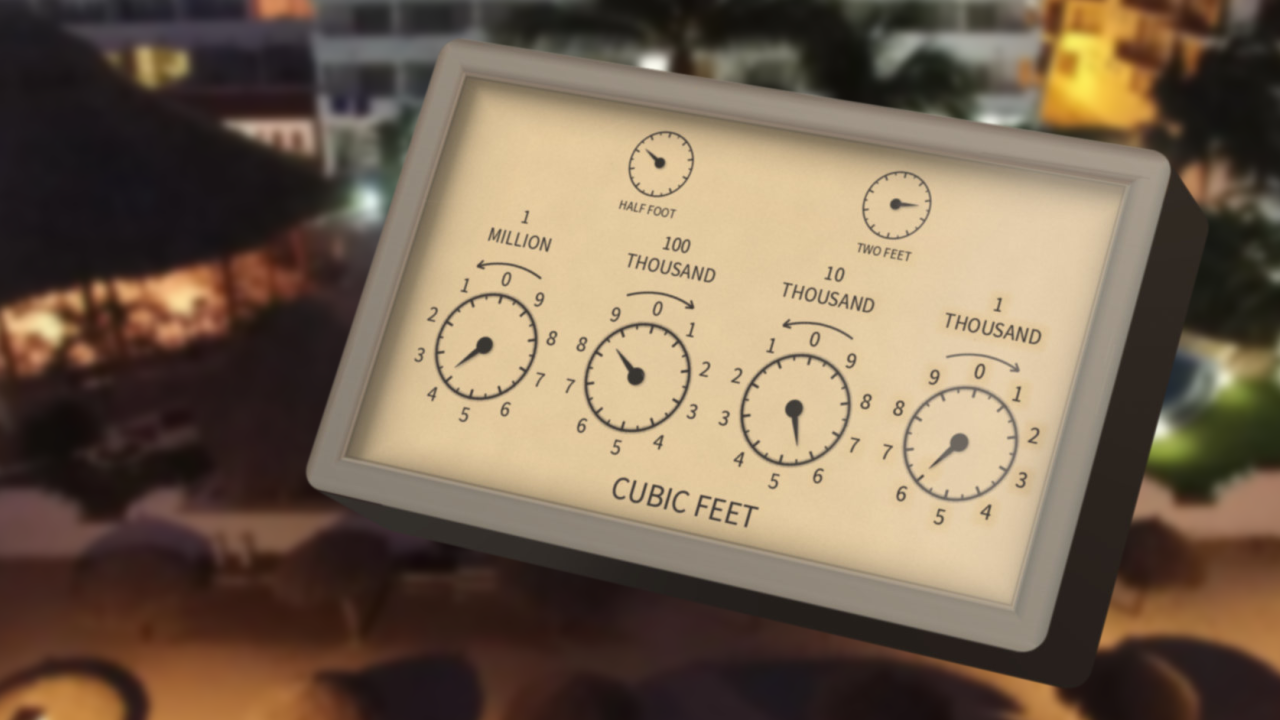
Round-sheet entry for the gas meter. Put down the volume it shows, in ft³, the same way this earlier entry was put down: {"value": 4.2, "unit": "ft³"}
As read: {"value": 385600, "unit": "ft³"}
